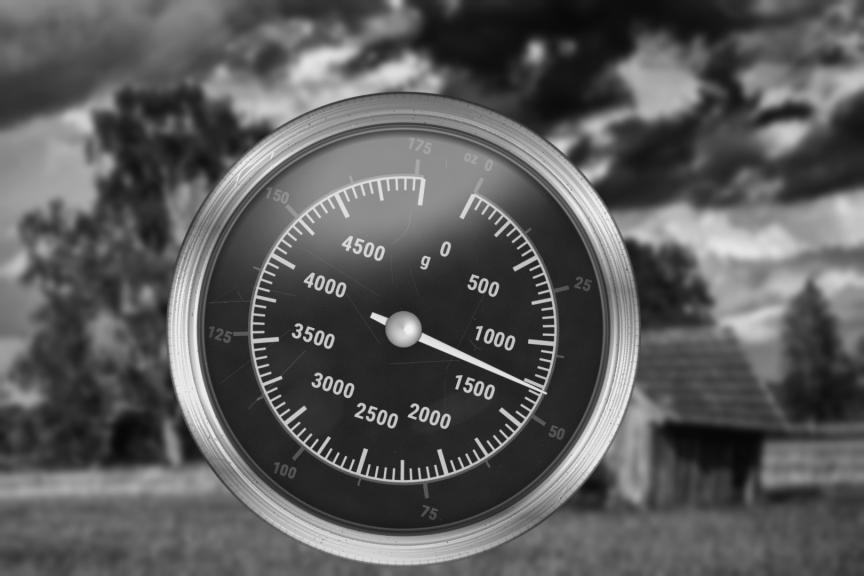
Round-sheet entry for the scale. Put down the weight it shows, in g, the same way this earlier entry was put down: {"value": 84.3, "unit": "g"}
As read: {"value": 1275, "unit": "g"}
